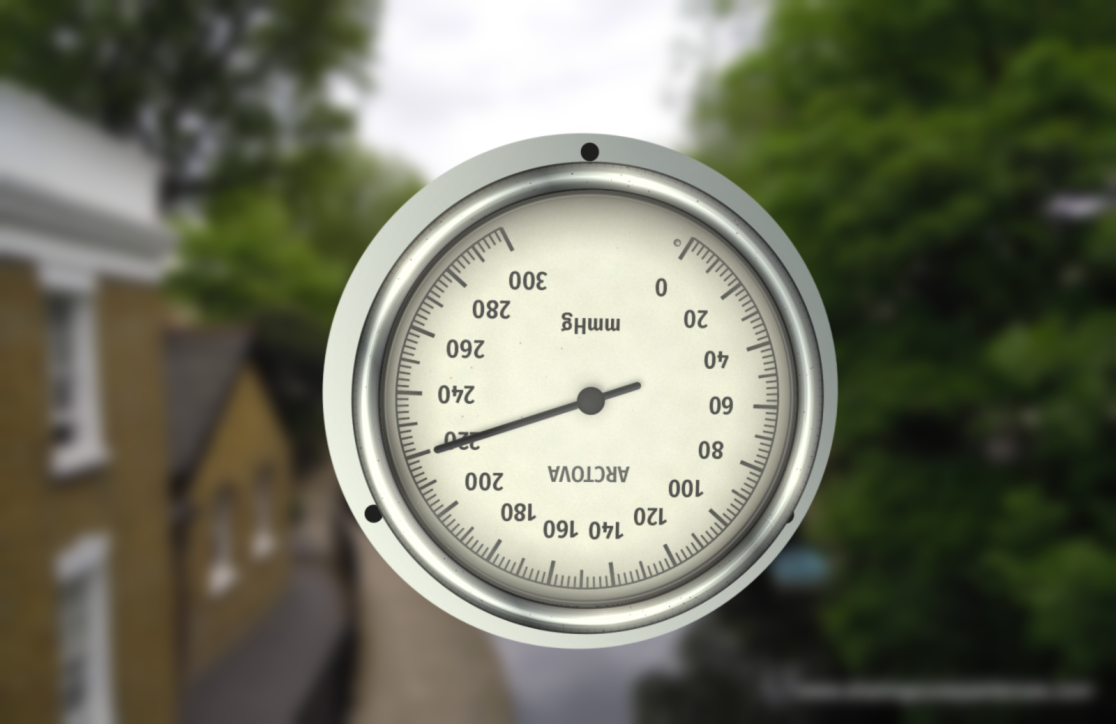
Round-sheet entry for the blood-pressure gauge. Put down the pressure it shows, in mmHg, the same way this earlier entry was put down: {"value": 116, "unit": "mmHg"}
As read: {"value": 220, "unit": "mmHg"}
